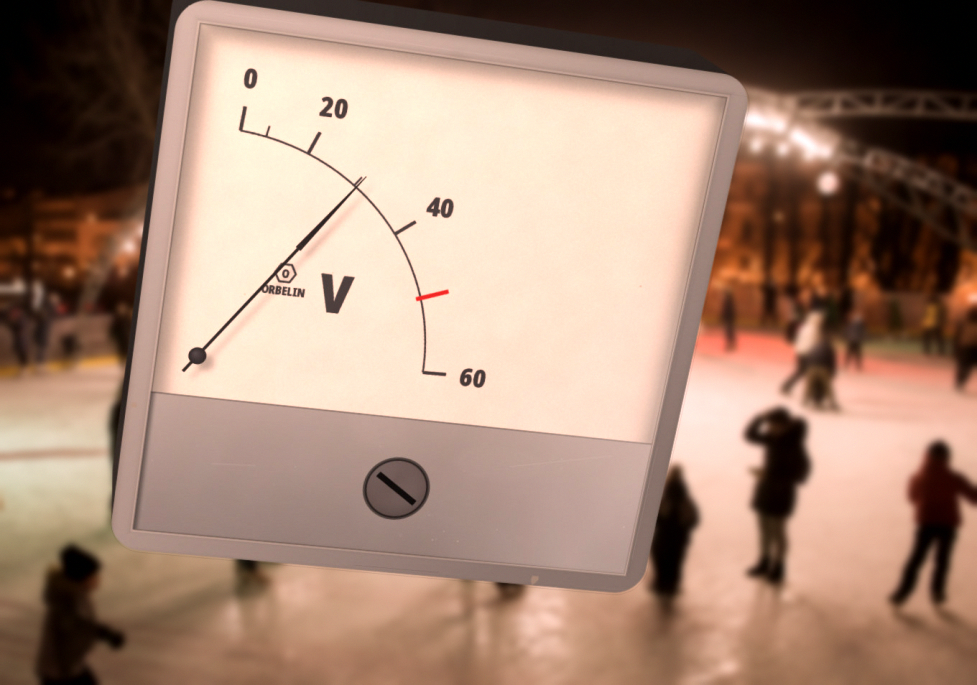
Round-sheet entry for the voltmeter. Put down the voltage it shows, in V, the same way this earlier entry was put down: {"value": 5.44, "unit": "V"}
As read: {"value": 30, "unit": "V"}
